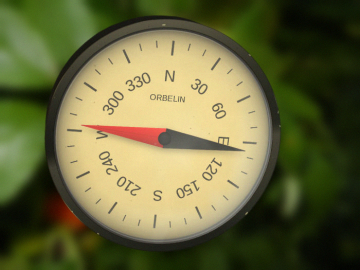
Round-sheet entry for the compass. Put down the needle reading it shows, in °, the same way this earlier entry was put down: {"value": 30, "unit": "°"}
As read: {"value": 275, "unit": "°"}
